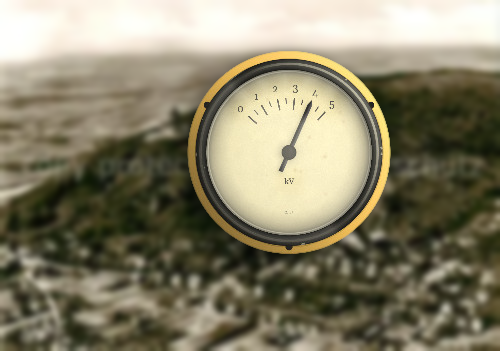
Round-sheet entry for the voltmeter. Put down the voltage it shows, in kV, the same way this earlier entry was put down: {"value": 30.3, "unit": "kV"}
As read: {"value": 4, "unit": "kV"}
